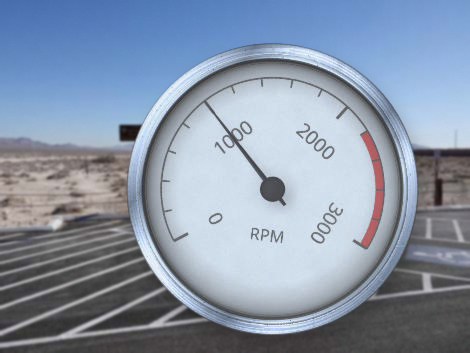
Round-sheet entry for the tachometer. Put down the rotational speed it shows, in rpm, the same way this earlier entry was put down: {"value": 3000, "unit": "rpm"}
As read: {"value": 1000, "unit": "rpm"}
